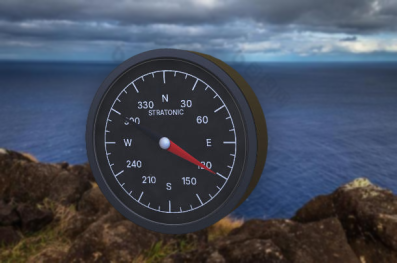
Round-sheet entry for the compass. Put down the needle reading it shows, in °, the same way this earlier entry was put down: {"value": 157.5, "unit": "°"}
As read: {"value": 120, "unit": "°"}
